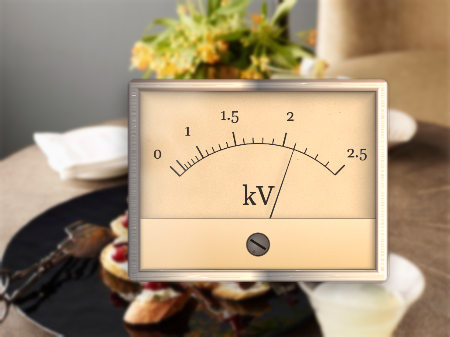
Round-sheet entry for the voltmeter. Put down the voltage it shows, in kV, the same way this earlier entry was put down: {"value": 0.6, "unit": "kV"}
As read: {"value": 2.1, "unit": "kV"}
